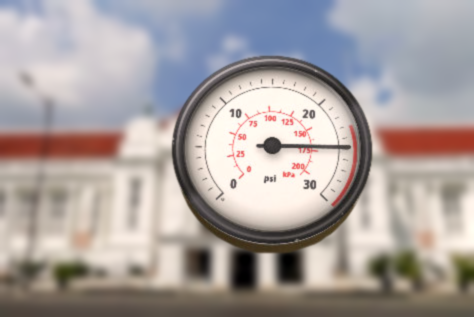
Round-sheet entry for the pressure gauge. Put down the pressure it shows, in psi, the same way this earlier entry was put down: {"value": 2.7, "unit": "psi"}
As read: {"value": 25, "unit": "psi"}
